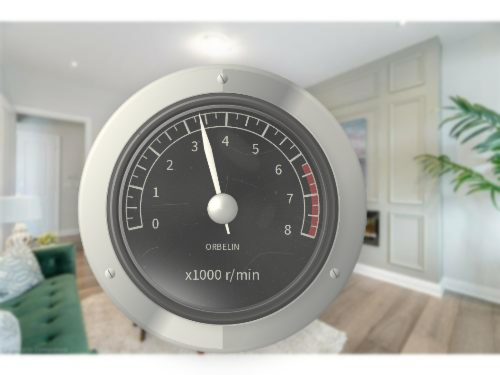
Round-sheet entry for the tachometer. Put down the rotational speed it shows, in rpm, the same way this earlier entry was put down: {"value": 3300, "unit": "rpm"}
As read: {"value": 3375, "unit": "rpm"}
